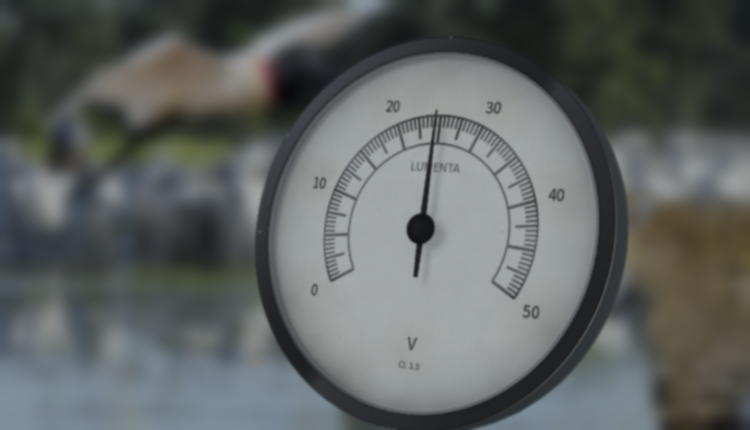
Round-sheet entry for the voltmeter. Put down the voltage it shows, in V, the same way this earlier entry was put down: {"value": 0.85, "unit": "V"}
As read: {"value": 25, "unit": "V"}
